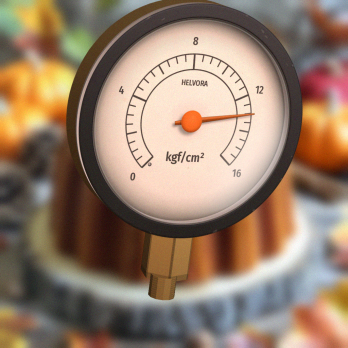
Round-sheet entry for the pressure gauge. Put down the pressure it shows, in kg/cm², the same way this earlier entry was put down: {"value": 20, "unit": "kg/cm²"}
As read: {"value": 13, "unit": "kg/cm²"}
